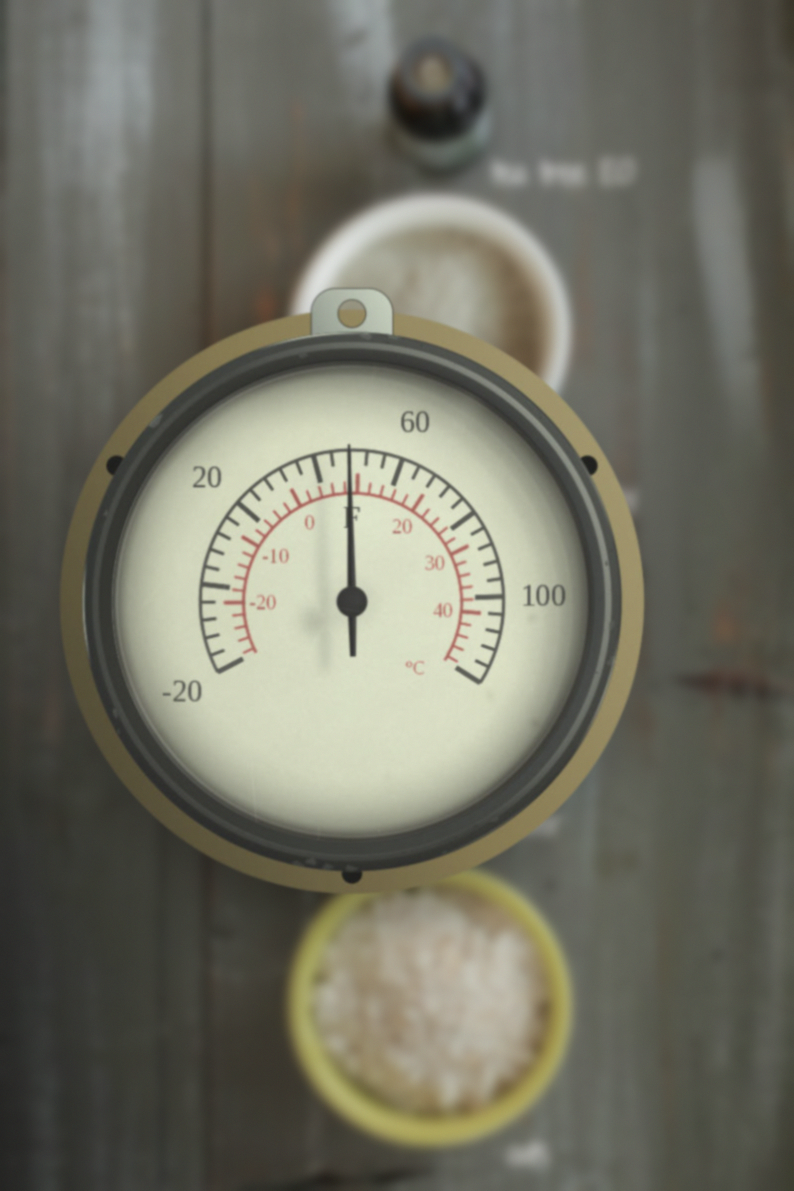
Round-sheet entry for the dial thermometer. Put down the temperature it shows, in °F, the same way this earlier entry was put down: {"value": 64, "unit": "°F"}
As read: {"value": 48, "unit": "°F"}
